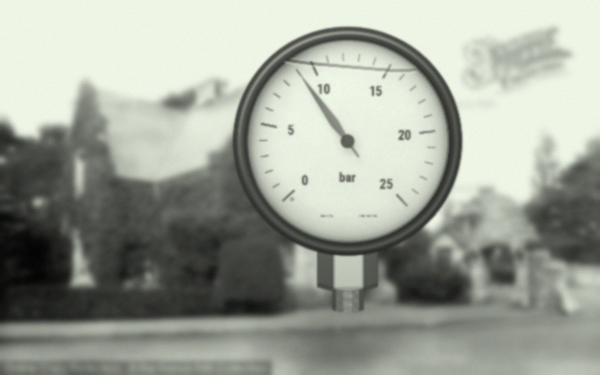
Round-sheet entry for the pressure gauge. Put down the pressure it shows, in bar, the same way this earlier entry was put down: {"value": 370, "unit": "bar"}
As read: {"value": 9, "unit": "bar"}
